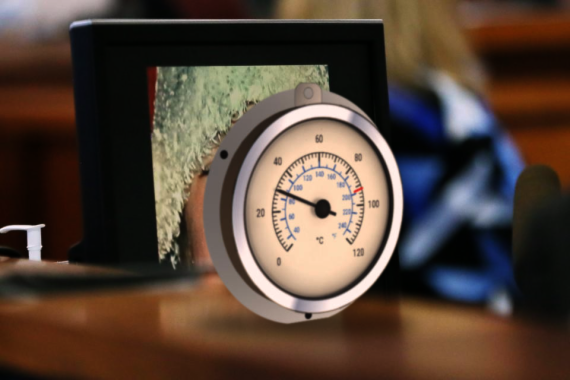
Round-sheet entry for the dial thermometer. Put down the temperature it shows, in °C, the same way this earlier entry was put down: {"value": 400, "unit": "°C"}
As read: {"value": 30, "unit": "°C"}
